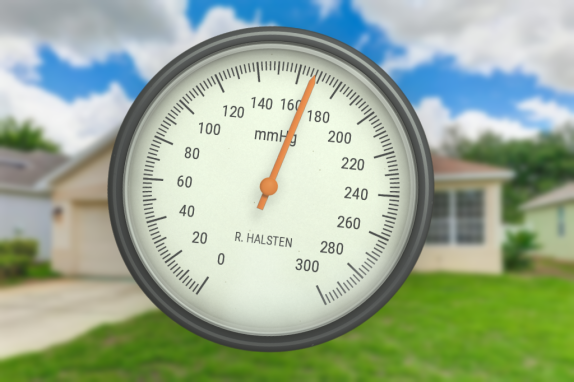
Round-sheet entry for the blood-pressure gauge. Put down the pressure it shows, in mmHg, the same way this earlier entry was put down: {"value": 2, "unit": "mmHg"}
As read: {"value": 168, "unit": "mmHg"}
